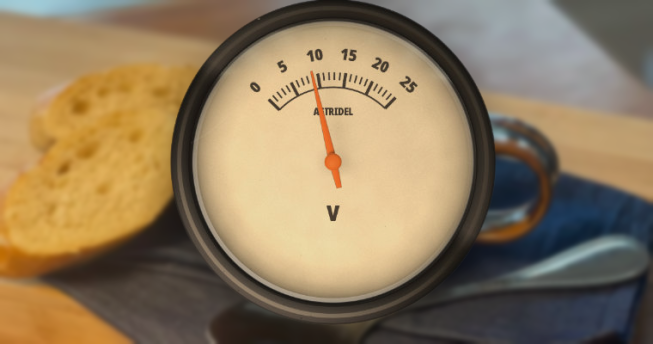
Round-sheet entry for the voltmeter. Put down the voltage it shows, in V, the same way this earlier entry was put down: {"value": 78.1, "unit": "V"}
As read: {"value": 9, "unit": "V"}
